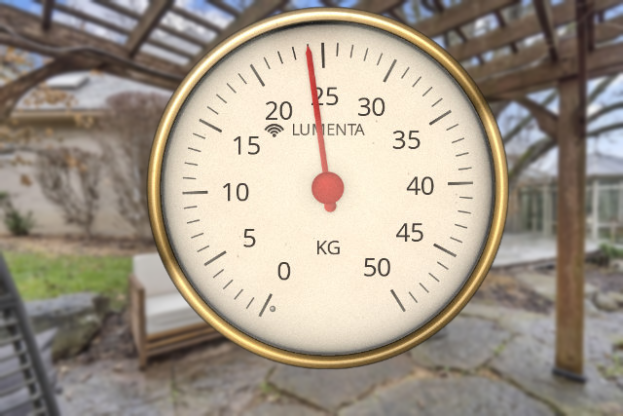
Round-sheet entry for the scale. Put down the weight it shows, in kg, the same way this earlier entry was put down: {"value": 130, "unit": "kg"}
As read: {"value": 24, "unit": "kg"}
